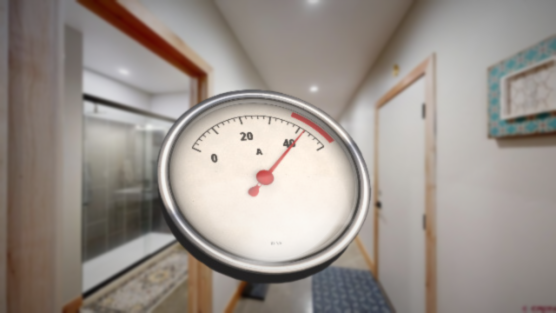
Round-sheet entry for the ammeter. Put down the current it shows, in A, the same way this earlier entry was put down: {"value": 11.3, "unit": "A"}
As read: {"value": 42, "unit": "A"}
